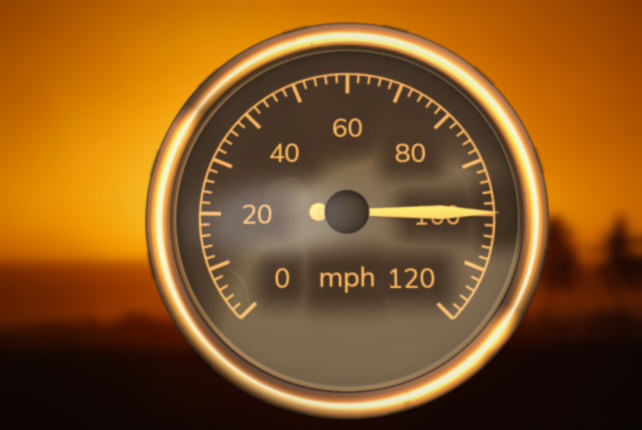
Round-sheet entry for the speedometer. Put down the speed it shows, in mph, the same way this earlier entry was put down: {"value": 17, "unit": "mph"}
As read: {"value": 100, "unit": "mph"}
